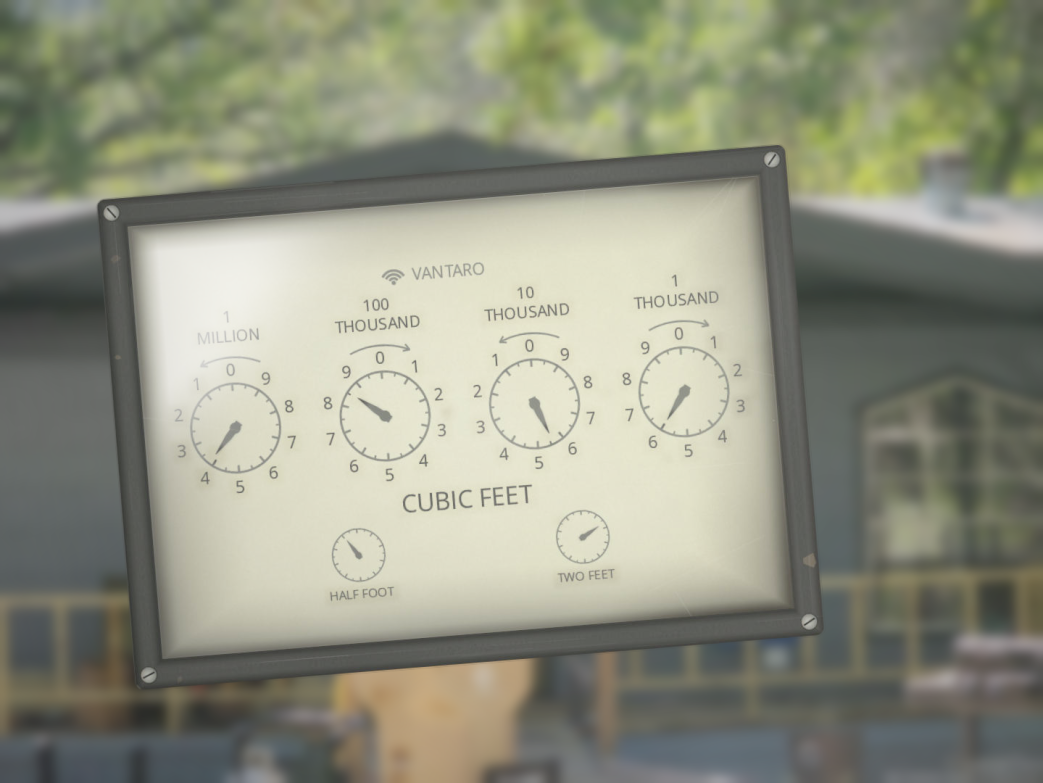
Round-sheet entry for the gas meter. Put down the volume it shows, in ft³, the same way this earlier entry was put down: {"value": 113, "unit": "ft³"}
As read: {"value": 385600, "unit": "ft³"}
